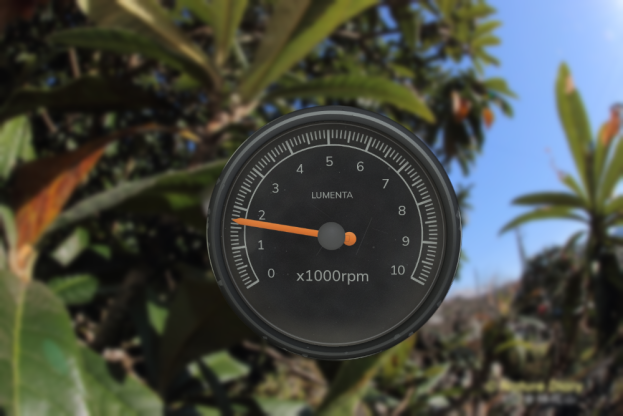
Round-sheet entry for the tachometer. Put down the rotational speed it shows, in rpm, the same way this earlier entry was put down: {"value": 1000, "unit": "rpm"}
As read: {"value": 1700, "unit": "rpm"}
